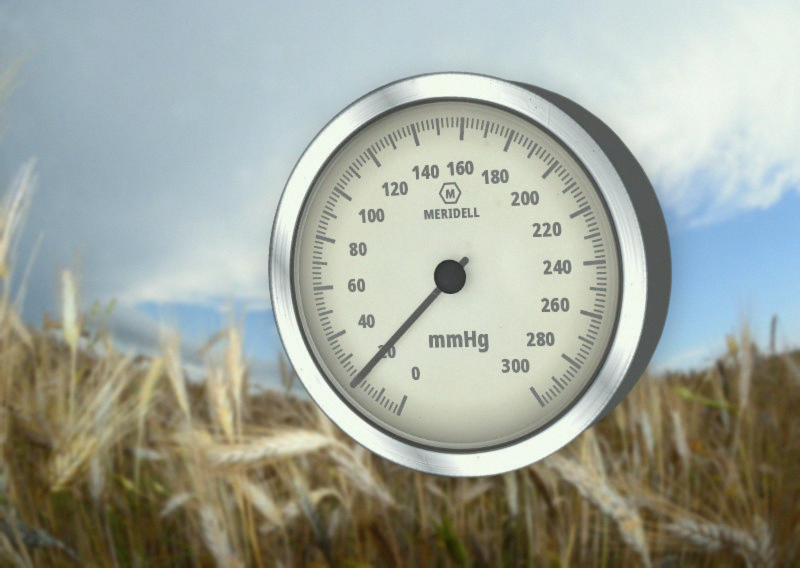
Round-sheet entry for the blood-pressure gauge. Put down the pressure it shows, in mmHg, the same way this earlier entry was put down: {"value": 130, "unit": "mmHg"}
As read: {"value": 20, "unit": "mmHg"}
